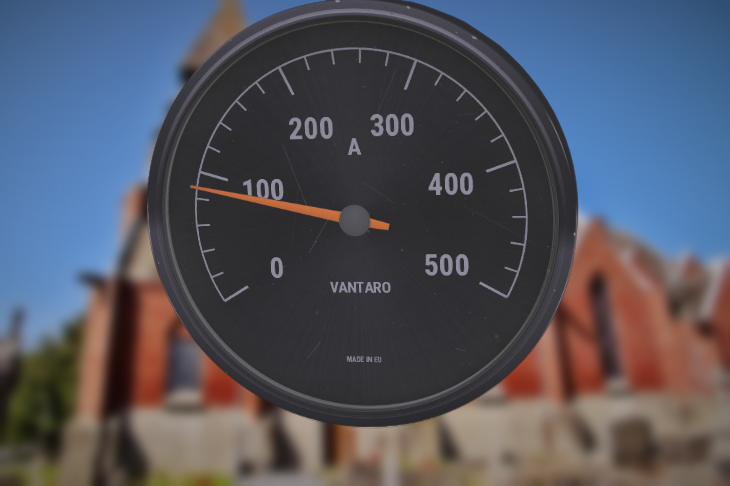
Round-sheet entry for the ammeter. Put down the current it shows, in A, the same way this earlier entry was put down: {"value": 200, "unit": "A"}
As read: {"value": 90, "unit": "A"}
